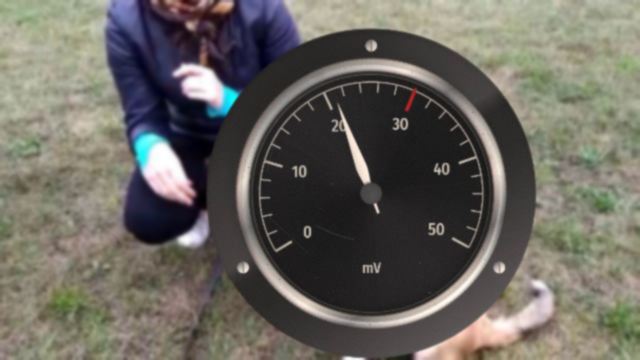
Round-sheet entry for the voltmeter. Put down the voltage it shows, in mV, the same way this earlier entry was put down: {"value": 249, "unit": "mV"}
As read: {"value": 21, "unit": "mV"}
